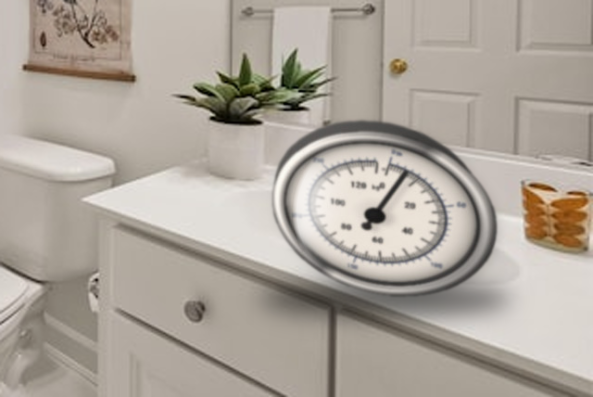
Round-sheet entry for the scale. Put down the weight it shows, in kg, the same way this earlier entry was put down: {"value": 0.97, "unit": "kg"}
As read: {"value": 5, "unit": "kg"}
